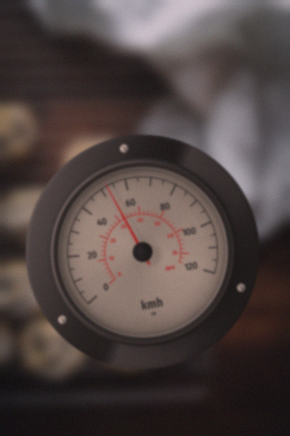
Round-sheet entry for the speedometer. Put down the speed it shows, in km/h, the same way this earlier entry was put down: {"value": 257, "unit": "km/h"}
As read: {"value": 52.5, "unit": "km/h"}
